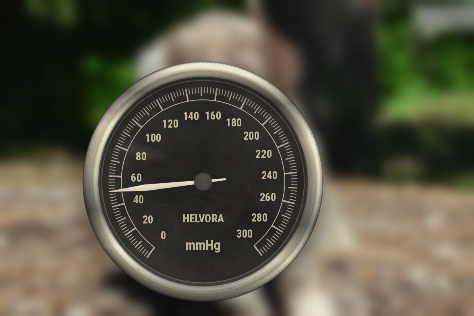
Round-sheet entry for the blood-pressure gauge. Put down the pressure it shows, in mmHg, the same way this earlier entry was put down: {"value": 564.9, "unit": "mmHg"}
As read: {"value": 50, "unit": "mmHg"}
